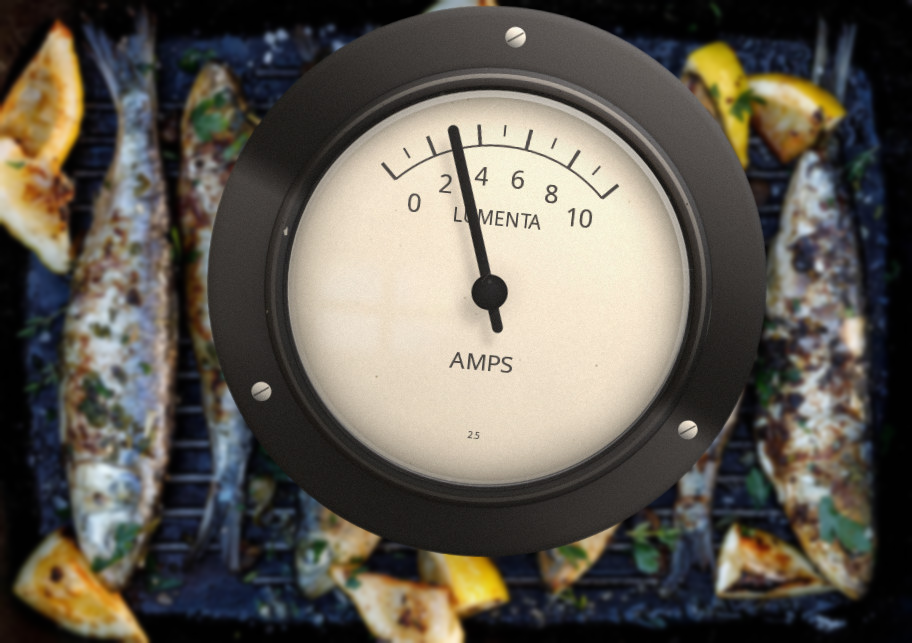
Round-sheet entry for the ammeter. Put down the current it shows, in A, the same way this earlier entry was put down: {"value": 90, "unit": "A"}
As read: {"value": 3, "unit": "A"}
